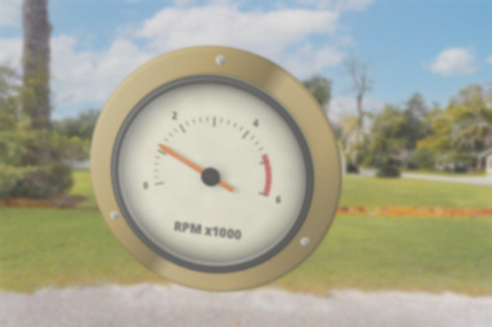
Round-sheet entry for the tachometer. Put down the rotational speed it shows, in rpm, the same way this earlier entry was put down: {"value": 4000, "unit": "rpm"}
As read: {"value": 1200, "unit": "rpm"}
